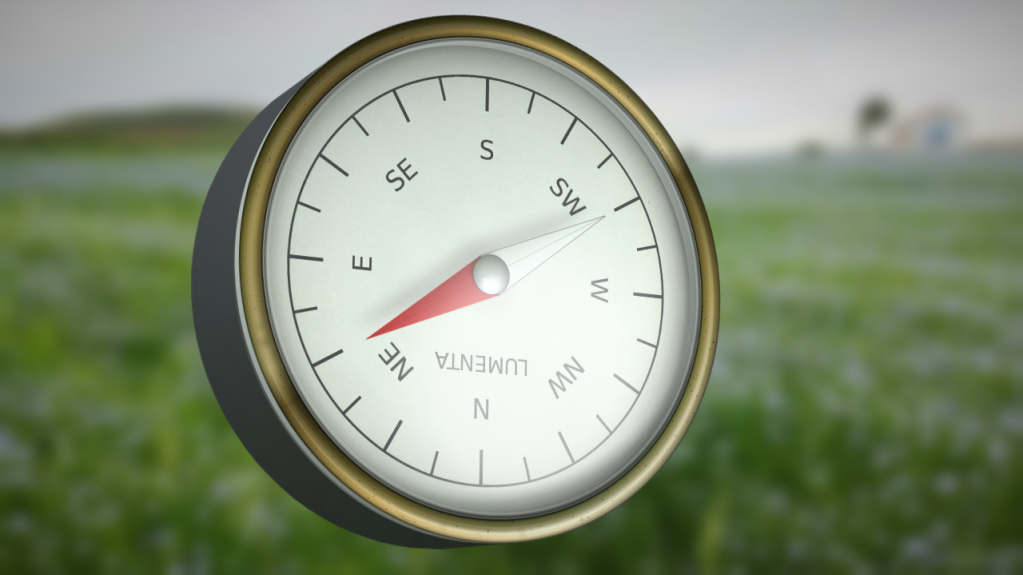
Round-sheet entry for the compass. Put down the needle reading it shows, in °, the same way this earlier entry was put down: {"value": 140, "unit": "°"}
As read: {"value": 60, "unit": "°"}
